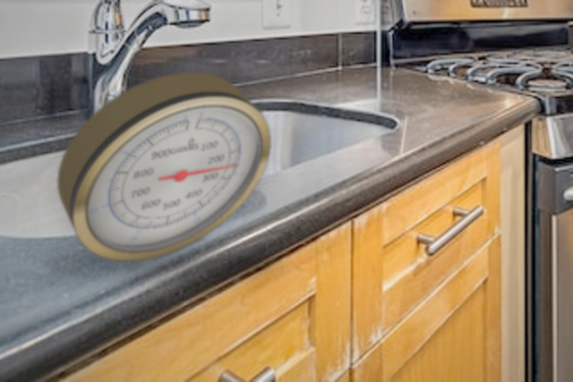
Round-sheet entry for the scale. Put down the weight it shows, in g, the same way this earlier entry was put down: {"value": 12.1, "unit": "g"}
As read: {"value": 250, "unit": "g"}
